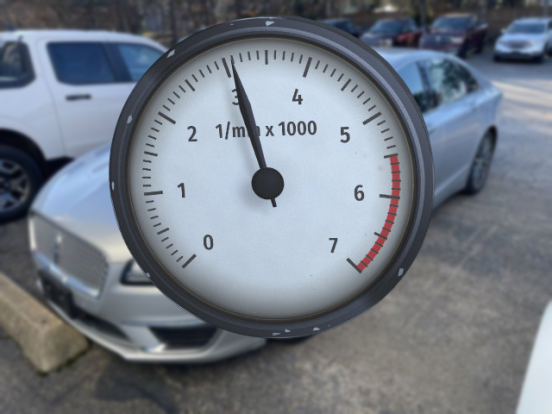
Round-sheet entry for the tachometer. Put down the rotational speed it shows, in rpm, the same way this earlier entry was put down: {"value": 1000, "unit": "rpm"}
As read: {"value": 3100, "unit": "rpm"}
